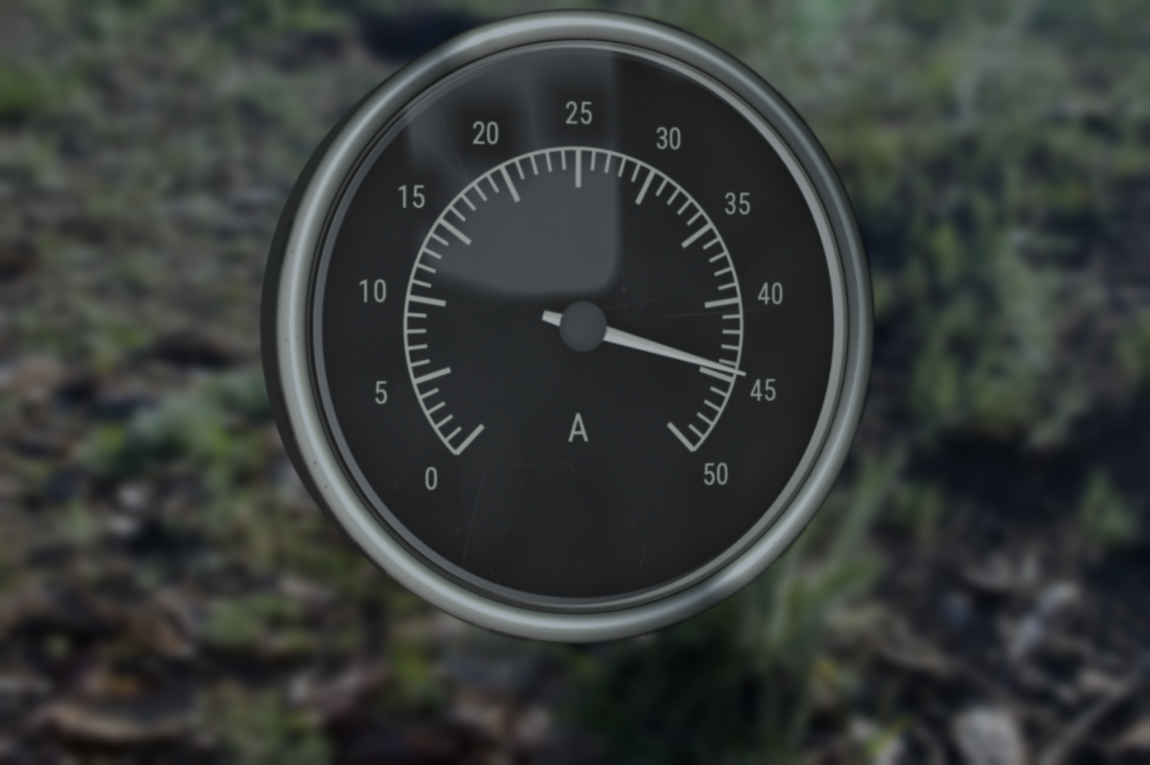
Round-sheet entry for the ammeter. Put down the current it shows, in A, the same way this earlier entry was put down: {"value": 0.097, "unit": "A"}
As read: {"value": 44.5, "unit": "A"}
